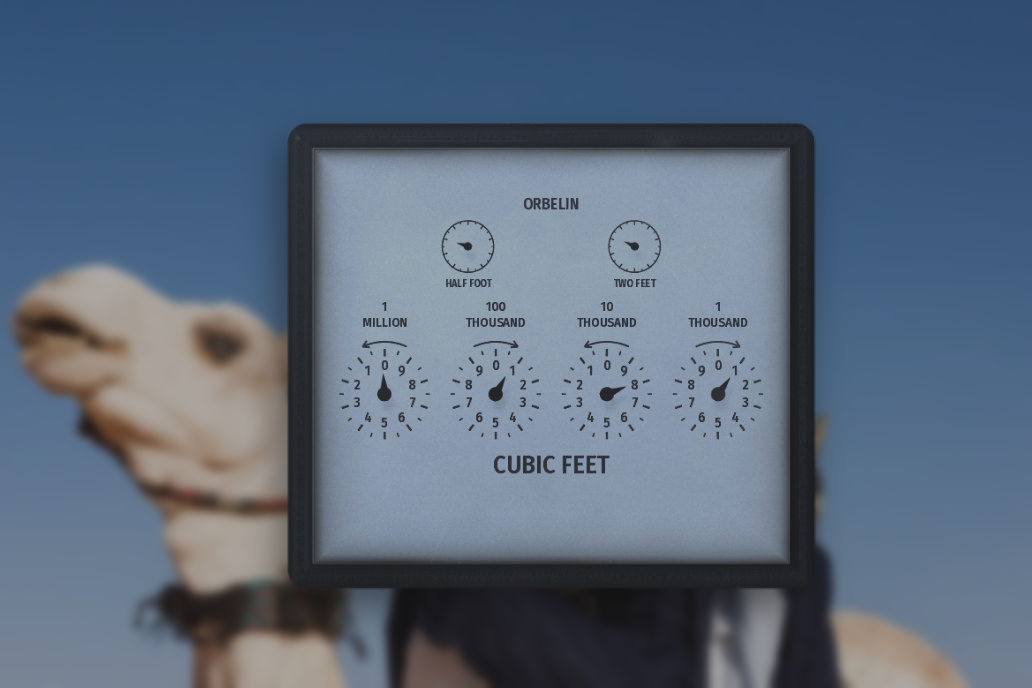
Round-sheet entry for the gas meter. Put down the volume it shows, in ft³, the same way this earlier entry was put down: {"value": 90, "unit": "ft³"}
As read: {"value": 8100, "unit": "ft³"}
